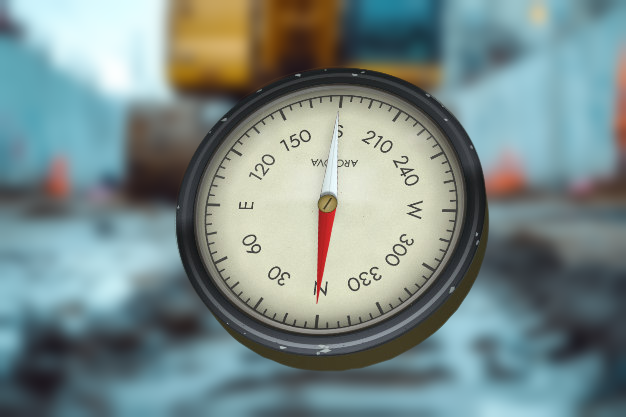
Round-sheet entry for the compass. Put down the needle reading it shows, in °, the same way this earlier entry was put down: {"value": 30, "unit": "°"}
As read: {"value": 0, "unit": "°"}
